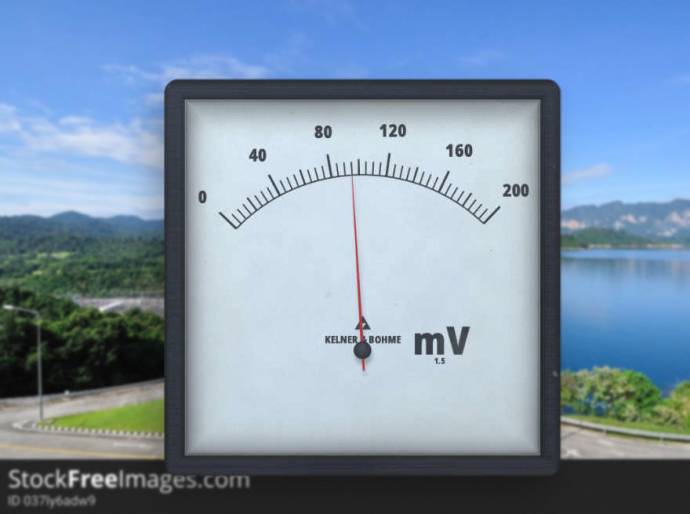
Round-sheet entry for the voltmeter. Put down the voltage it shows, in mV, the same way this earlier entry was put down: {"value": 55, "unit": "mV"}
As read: {"value": 95, "unit": "mV"}
